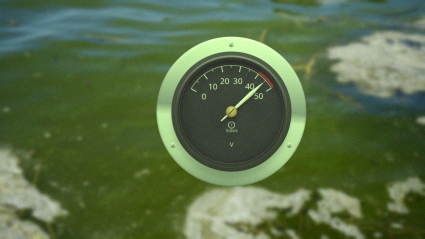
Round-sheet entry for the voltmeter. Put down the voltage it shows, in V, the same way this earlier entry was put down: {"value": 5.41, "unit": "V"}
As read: {"value": 45, "unit": "V"}
